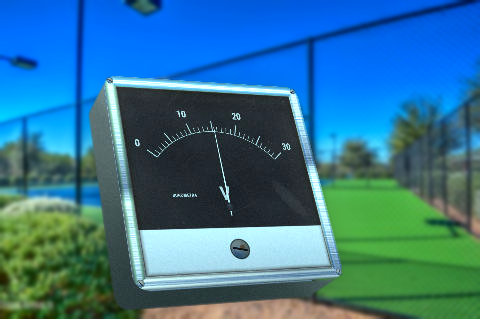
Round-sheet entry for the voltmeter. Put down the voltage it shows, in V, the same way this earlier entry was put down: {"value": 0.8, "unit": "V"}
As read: {"value": 15, "unit": "V"}
